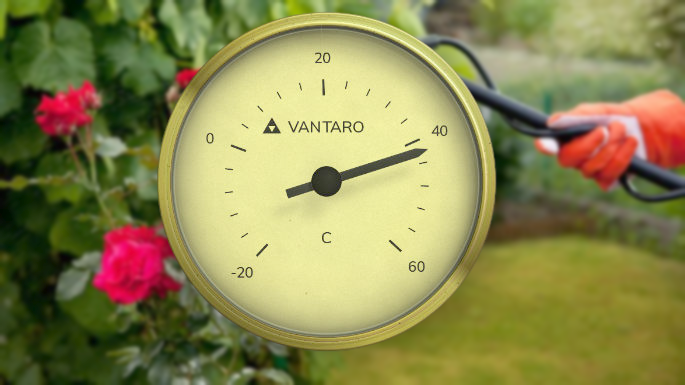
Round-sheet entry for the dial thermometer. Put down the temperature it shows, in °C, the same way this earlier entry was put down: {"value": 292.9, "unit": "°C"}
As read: {"value": 42, "unit": "°C"}
